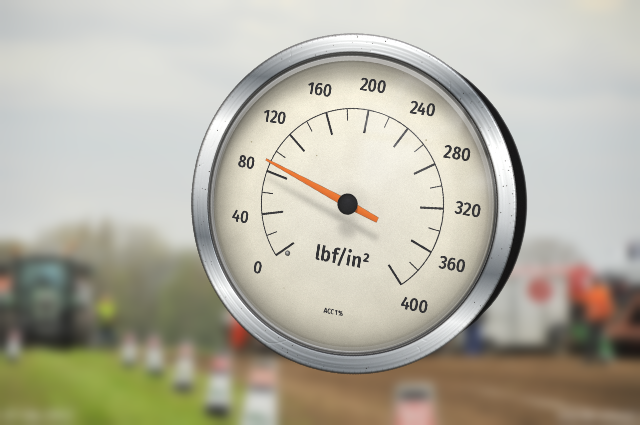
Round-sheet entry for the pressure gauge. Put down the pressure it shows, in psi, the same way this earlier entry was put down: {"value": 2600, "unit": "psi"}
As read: {"value": 90, "unit": "psi"}
